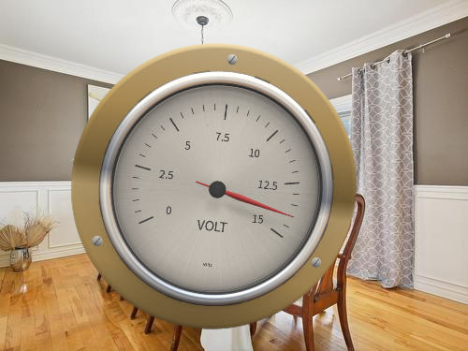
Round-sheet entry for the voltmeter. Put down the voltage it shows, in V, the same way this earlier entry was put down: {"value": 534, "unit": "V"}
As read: {"value": 14, "unit": "V"}
